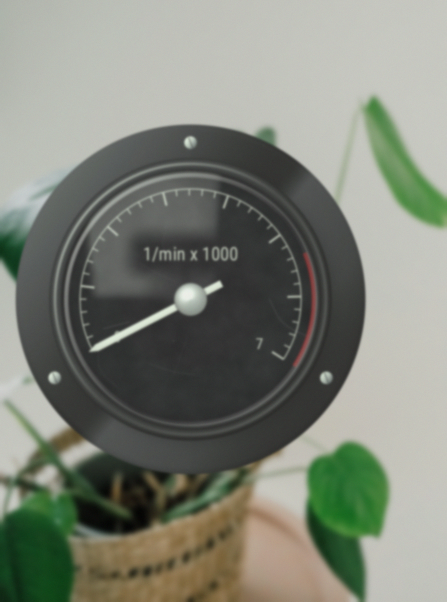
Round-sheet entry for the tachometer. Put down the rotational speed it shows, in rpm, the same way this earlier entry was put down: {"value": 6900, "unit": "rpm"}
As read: {"value": 0, "unit": "rpm"}
